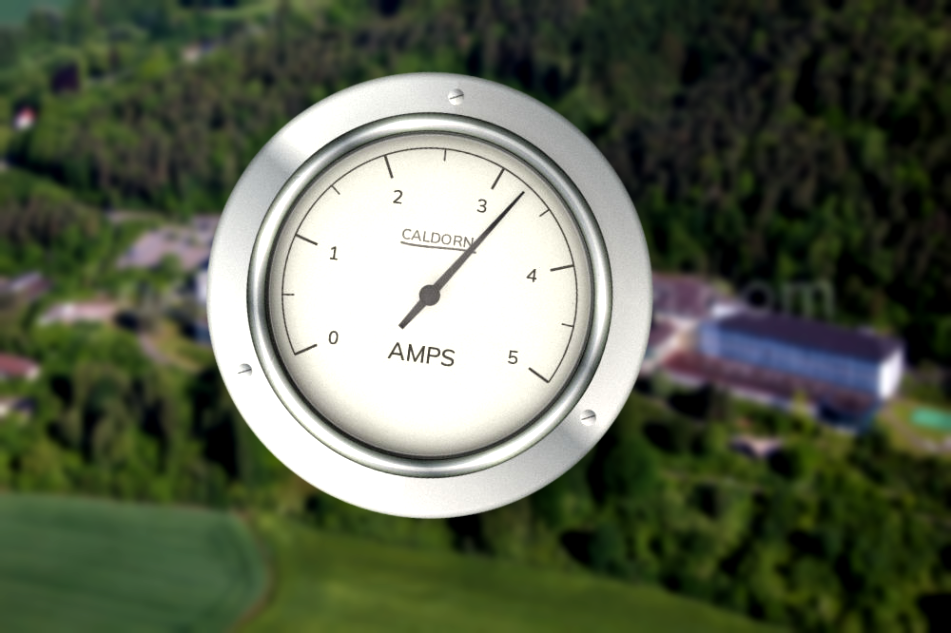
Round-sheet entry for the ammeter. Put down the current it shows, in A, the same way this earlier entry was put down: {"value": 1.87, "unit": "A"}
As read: {"value": 3.25, "unit": "A"}
